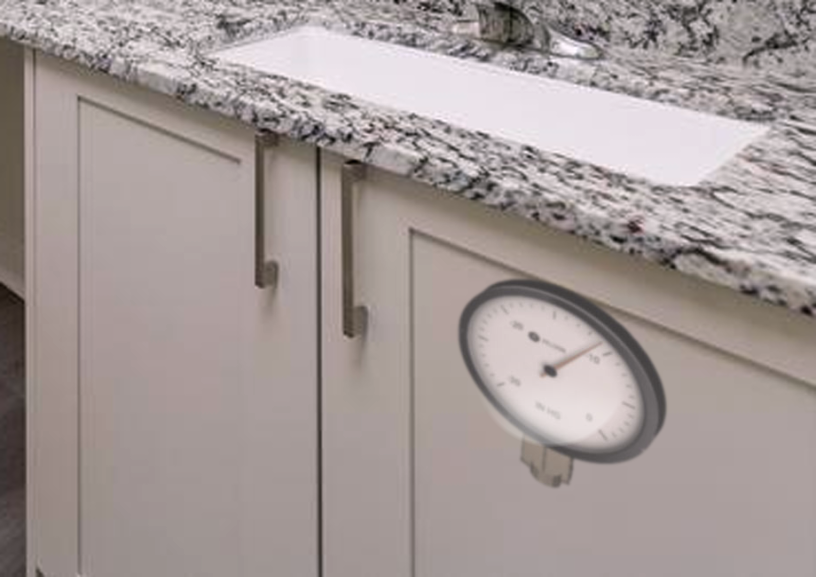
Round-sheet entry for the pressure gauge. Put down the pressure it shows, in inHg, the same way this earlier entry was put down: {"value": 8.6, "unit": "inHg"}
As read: {"value": -11, "unit": "inHg"}
